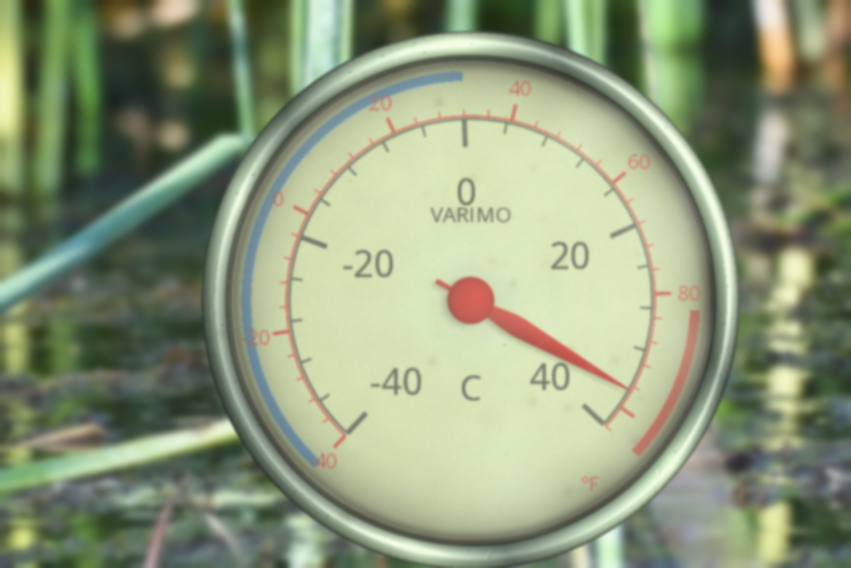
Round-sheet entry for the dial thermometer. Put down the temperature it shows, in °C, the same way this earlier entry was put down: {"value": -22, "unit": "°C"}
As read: {"value": 36, "unit": "°C"}
